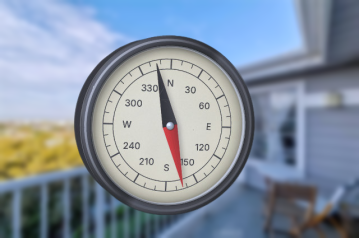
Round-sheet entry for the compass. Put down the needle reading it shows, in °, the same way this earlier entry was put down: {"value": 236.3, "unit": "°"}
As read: {"value": 165, "unit": "°"}
